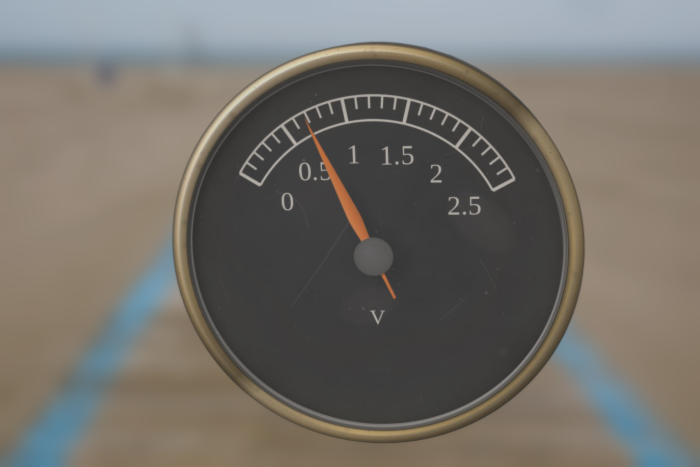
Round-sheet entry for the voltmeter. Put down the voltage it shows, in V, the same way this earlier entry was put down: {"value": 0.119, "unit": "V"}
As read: {"value": 0.7, "unit": "V"}
